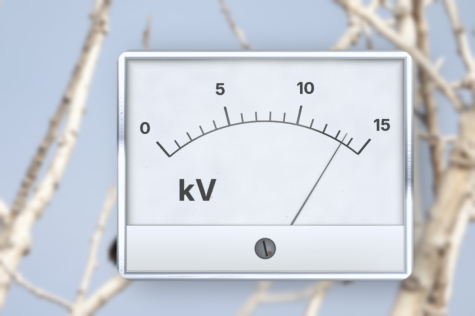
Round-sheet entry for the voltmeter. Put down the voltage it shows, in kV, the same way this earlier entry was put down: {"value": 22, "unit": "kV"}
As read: {"value": 13.5, "unit": "kV"}
